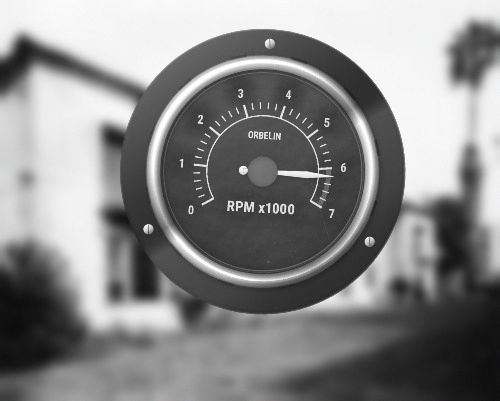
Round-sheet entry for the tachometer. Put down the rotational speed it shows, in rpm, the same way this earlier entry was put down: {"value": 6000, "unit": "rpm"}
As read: {"value": 6200, "unit": "rpm"}
